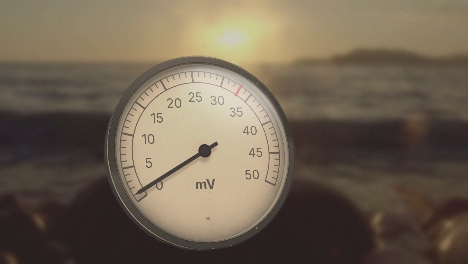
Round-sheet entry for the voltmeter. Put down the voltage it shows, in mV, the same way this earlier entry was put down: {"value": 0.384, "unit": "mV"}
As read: {"value": 1, "unit": "mV"}
